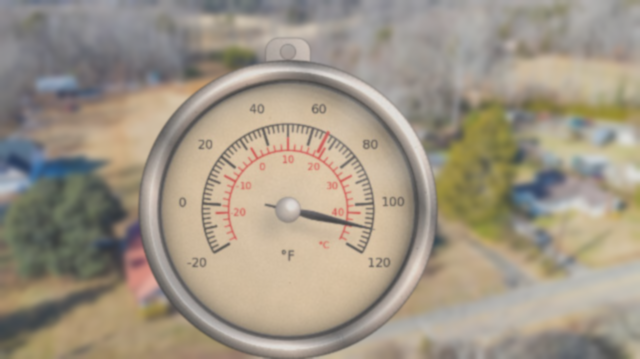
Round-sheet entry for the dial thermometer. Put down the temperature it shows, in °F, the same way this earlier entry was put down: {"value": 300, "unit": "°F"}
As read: {"value": 110, "unit": "°F"}
